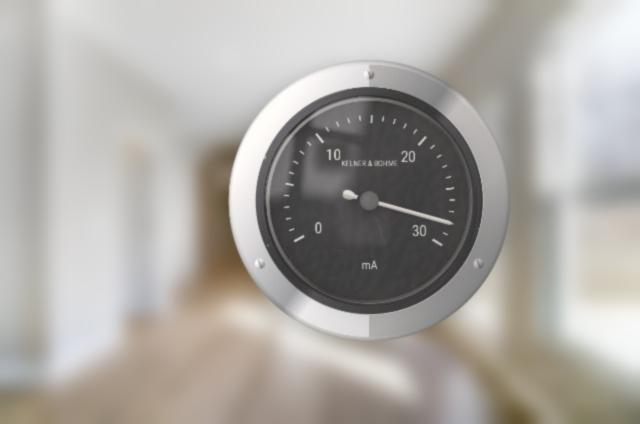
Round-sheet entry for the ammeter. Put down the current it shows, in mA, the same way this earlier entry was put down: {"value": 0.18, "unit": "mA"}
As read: {"value": 28, "unit": "mA"}
